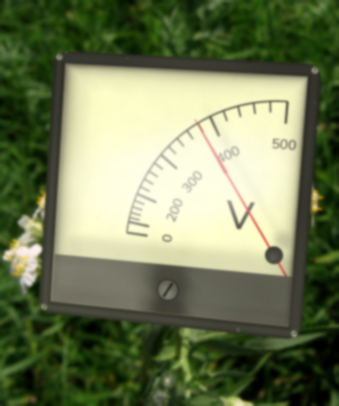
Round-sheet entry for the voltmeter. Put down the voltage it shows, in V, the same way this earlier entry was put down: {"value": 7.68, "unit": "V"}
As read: {"value": 380, "unit": "V"}
